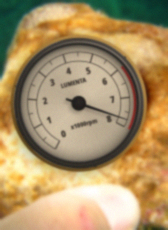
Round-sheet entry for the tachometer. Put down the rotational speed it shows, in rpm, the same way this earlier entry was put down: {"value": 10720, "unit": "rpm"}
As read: {"value": 7750, "unit": "rpm"}
